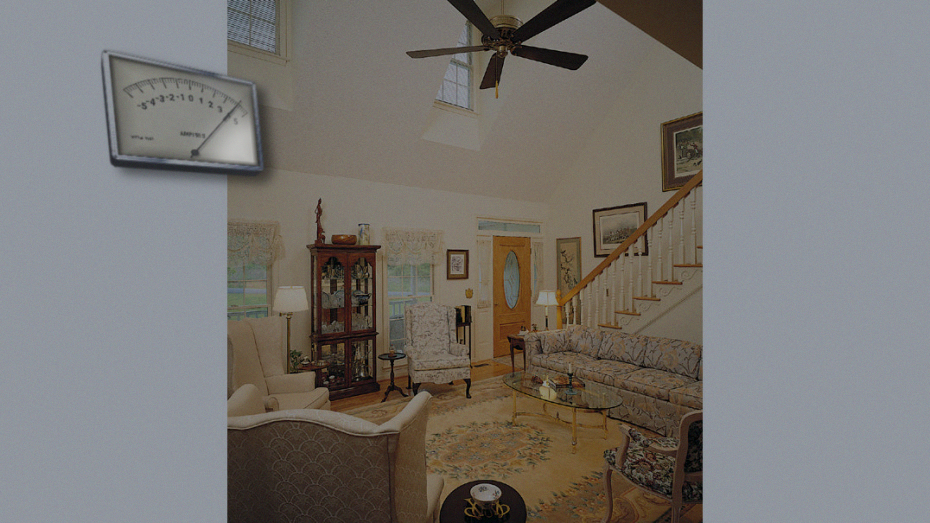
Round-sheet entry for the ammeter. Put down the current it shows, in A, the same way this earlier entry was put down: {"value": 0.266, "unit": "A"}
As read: {"value": 4, "unit": "A"}
